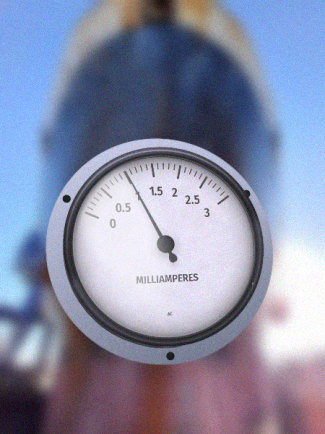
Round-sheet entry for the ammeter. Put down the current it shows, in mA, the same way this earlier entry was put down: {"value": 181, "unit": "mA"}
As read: {"value": 1, "unit": "mA"}
